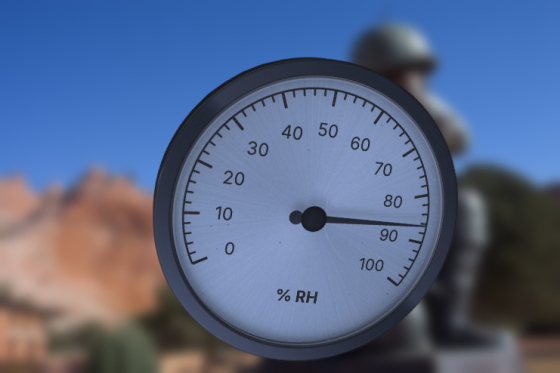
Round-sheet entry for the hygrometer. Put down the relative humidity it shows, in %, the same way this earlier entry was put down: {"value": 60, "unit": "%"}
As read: {"value": 86, "unit": "%"}
